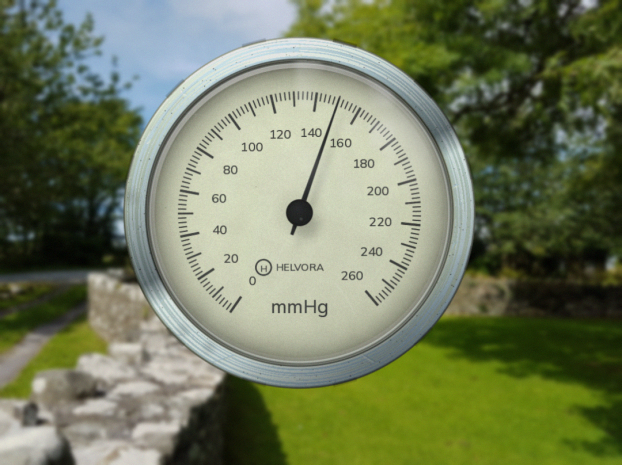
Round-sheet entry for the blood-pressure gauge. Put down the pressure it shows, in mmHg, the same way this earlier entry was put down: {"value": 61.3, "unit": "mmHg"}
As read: {"value": 150, "unit": "mmHg"}
